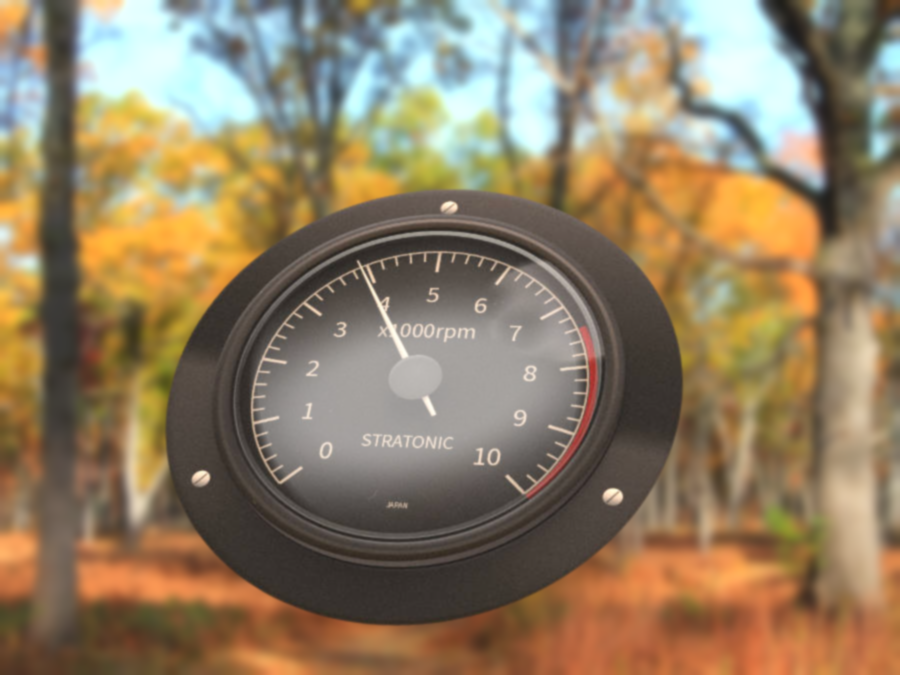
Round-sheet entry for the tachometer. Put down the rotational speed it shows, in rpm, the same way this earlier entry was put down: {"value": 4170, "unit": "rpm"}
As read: {"value": 3900, "unit": "rpm"}
